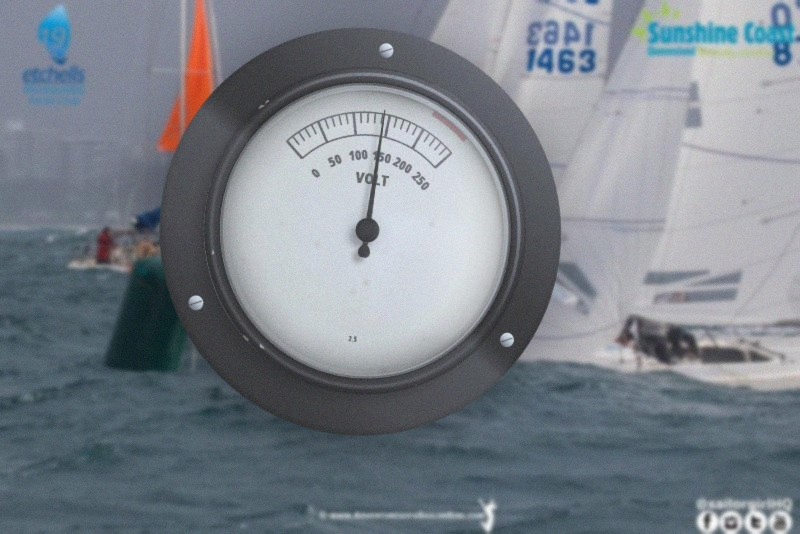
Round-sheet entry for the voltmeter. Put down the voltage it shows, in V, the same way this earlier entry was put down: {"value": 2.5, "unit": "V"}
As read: {"value": 140, "unit": "V"}
